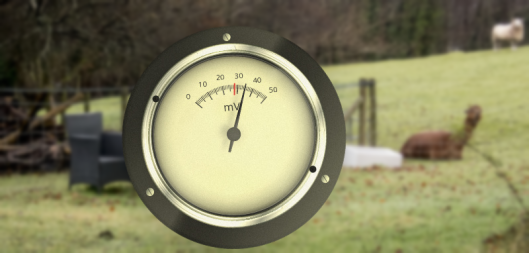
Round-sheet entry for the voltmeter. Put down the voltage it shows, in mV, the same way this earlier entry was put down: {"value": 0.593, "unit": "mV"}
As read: {"value": 35, "unit": "mV"}
